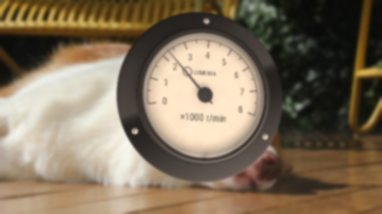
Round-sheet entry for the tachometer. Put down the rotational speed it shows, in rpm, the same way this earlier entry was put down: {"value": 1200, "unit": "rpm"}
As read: {"value": 2250, "unit": "rpm"}
